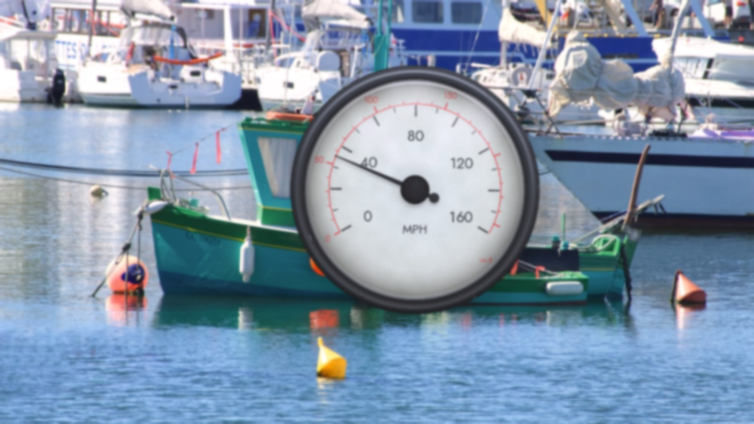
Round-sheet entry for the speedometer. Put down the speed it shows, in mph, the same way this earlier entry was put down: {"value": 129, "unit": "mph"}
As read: {"value": 35, "unit": "mph"}
